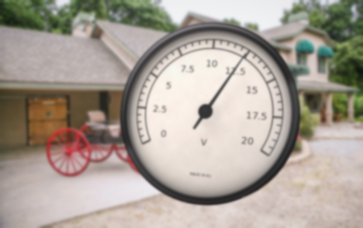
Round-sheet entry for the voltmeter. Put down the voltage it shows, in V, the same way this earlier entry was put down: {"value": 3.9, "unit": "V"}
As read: {"value": 12.5, "unit": "V"}
